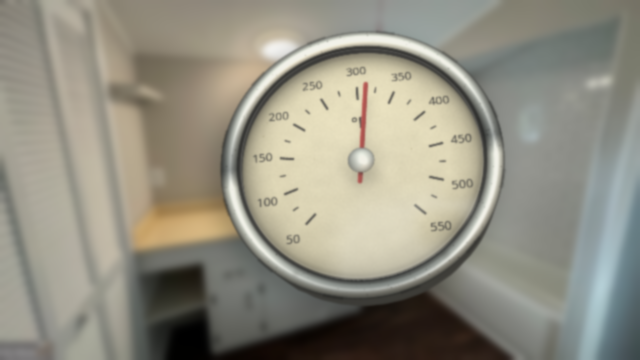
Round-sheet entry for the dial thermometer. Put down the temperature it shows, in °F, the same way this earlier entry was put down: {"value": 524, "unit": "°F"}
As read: {"value": 312.5, "unit": "°F"}
